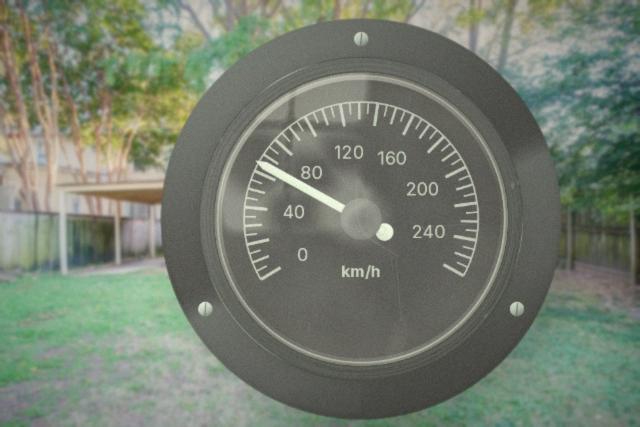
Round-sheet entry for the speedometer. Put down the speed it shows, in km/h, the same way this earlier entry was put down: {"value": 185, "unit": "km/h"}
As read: {"value": 65, "unit": "km/h"}
